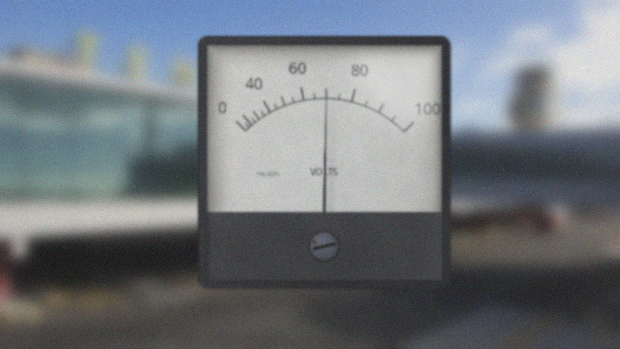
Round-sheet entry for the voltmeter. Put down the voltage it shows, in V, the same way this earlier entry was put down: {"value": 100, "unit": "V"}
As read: {"value": 70, "unit": "V"}
